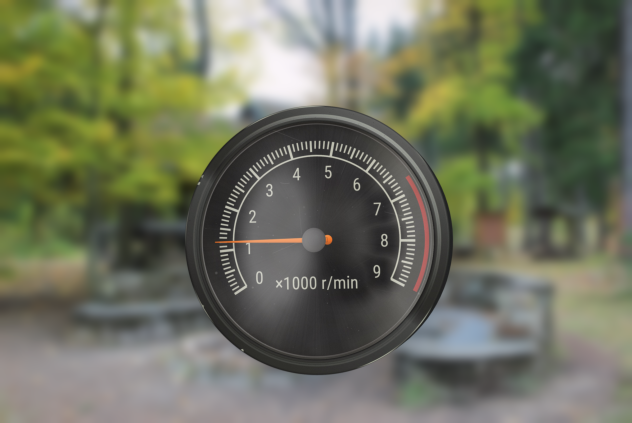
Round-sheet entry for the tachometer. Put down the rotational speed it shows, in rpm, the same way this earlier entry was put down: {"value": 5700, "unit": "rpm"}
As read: {"value": 1200, "unit": "rpm"}
